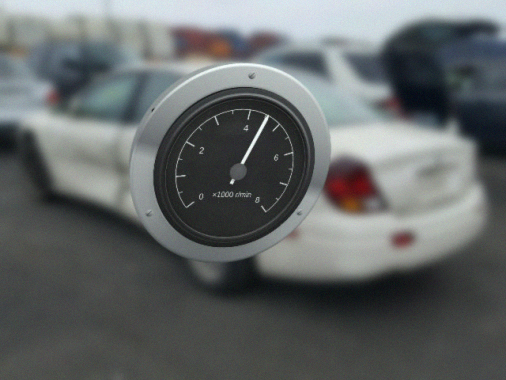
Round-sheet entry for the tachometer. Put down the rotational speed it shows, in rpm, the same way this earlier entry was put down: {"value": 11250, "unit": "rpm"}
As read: {"value": 4500, "unit": "rpm"}
